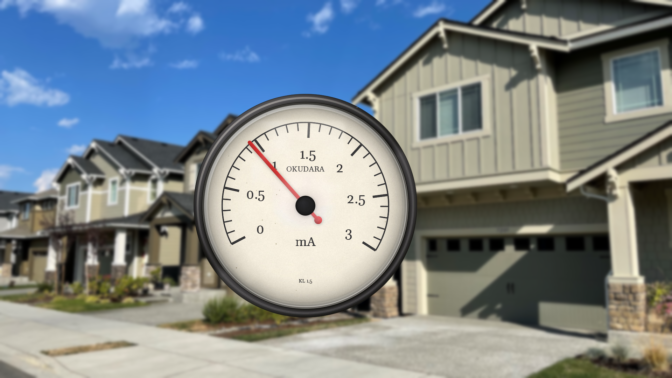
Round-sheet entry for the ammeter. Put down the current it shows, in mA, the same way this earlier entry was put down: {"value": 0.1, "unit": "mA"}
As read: {"value": 0.95, "unit": "mA"}
